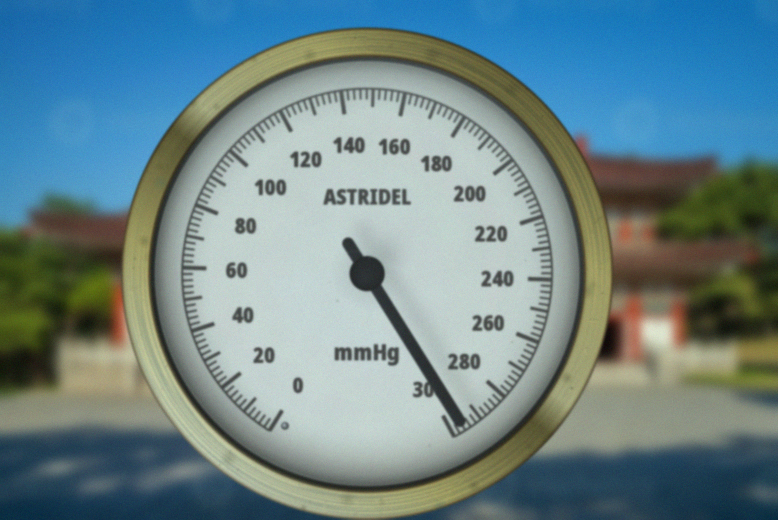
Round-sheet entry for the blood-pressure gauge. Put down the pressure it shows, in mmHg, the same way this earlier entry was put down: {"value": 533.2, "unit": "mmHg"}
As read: {"value": 296, "unit": "mmHg"}
